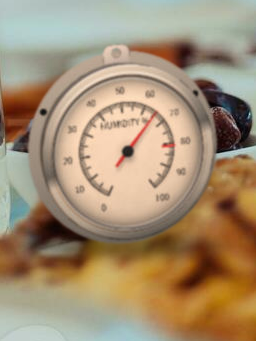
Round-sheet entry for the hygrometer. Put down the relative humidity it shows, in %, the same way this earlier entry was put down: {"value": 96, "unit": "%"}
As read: {"value": 65, "unit": "%"}
